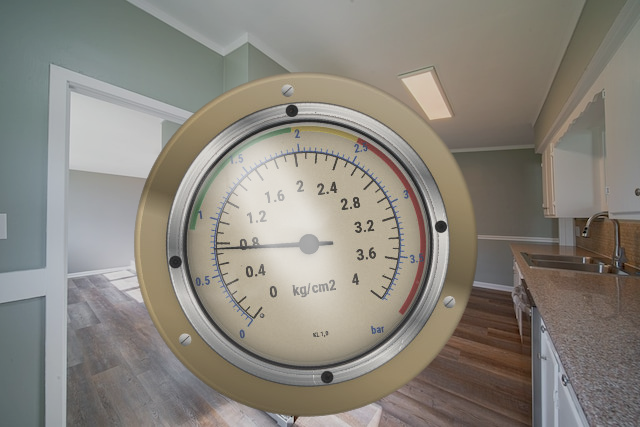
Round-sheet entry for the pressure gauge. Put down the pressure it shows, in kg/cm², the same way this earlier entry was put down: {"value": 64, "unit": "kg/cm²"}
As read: {"value": 0.75, "unit": "kg/cm²"}
